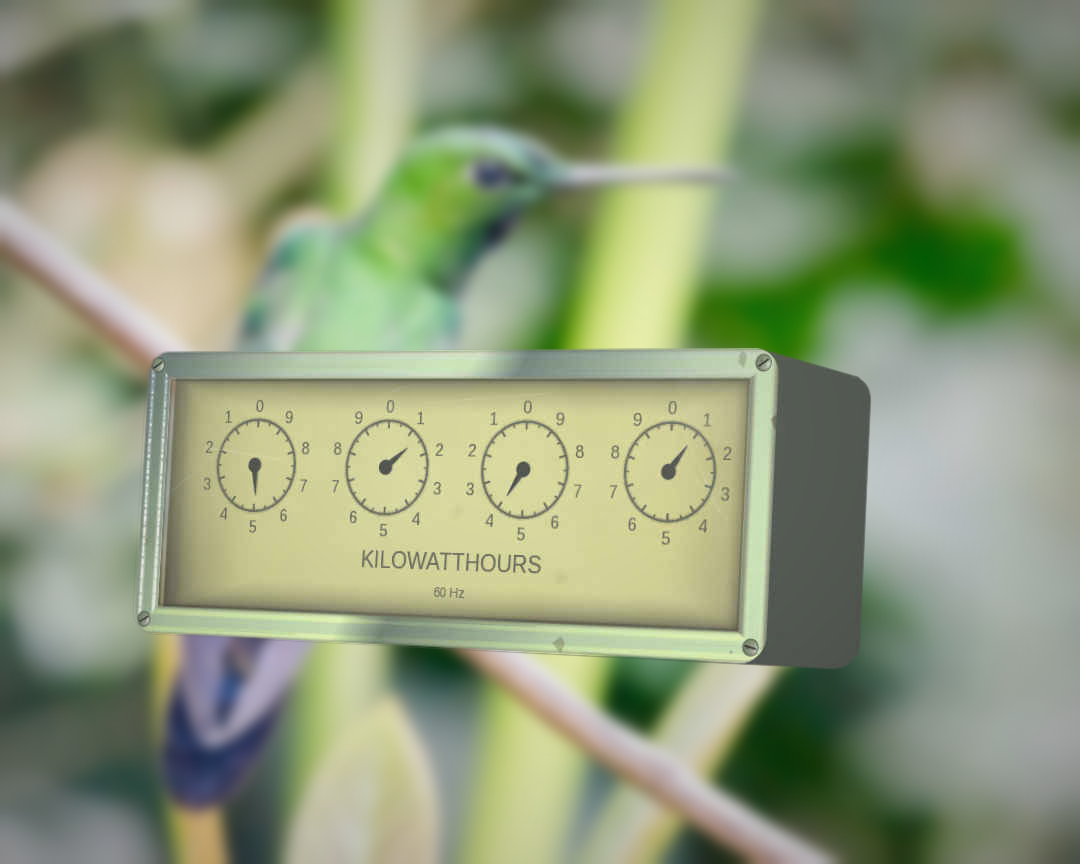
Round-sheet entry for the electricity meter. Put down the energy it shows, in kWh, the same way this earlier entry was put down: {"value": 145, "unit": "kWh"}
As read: {"value": 5141, "unit": "kWh"}
